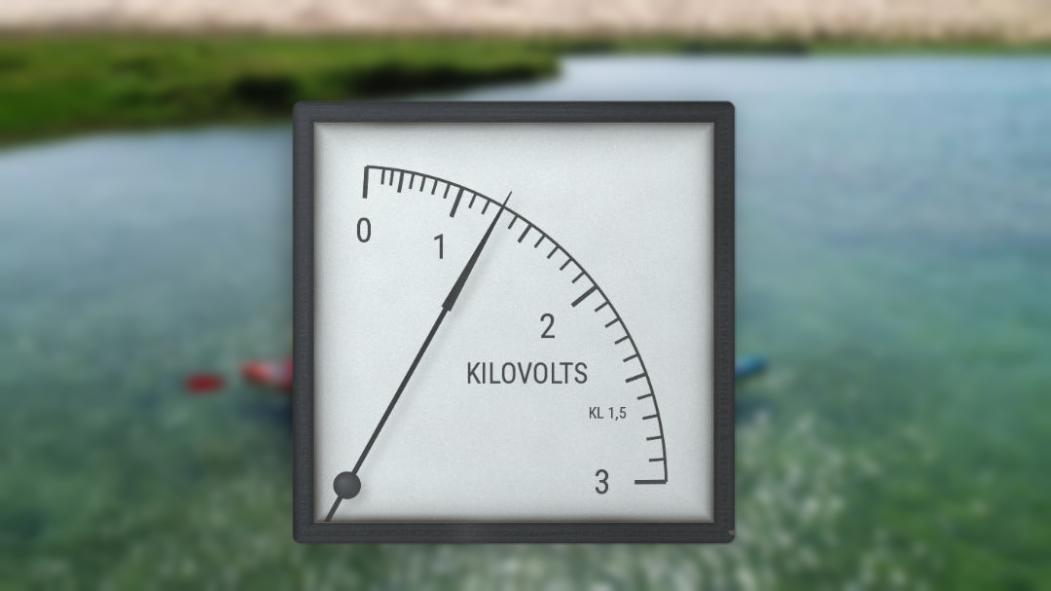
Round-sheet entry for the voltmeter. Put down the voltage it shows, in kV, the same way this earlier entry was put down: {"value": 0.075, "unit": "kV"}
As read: {"value": 1.3, "unit": "kV"}
